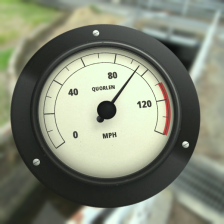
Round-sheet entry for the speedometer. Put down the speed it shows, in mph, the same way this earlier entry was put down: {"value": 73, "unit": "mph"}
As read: {"value": 95, "unit": "mph"}
